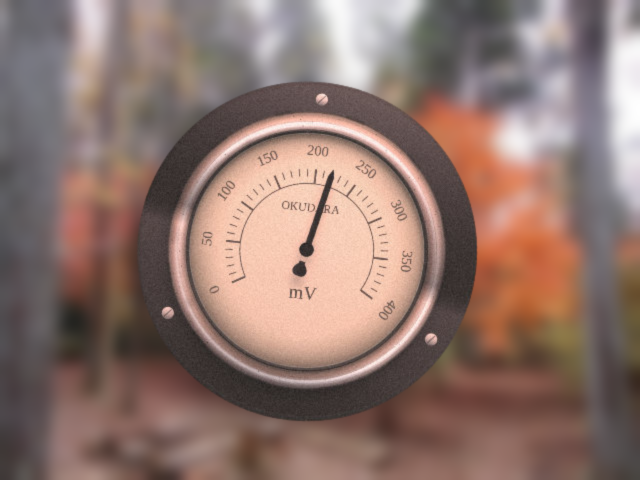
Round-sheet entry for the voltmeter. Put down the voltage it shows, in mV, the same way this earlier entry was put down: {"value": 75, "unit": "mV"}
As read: {"value": 220, "unit": "mV"}
